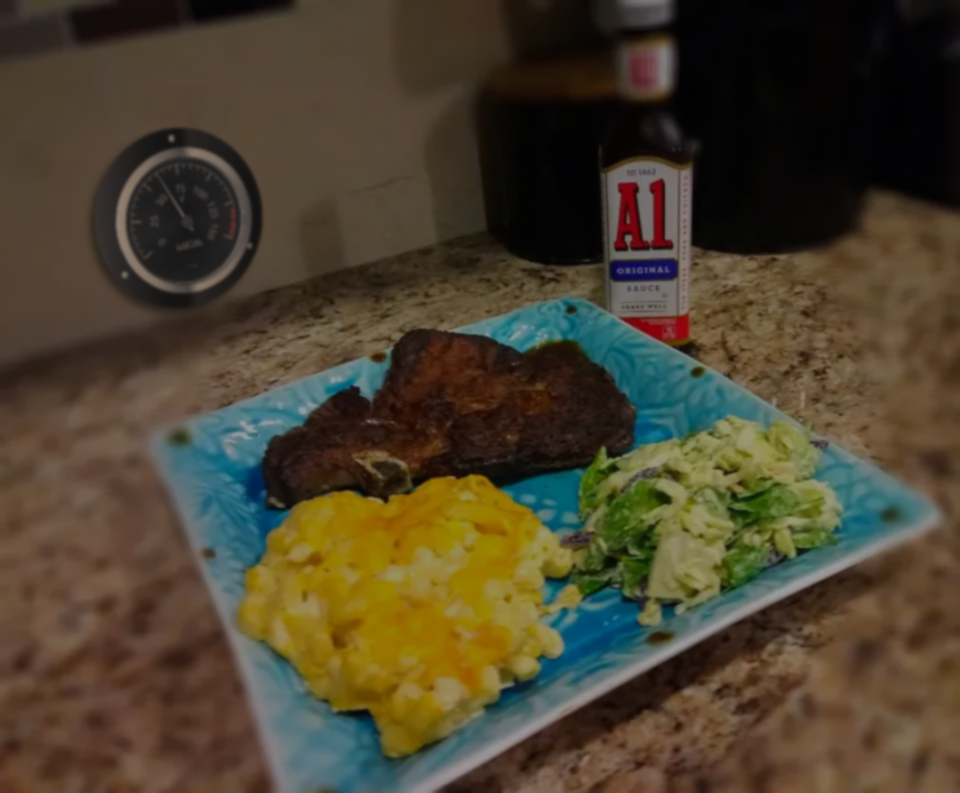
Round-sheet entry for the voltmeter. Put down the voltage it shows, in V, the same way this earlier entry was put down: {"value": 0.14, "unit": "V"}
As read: {"value": 60, "unit": "V"}
